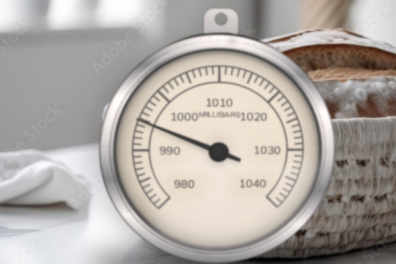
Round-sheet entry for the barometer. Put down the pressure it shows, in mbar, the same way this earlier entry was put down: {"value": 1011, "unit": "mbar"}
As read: {"value": 995, "unit": "mbar"}
